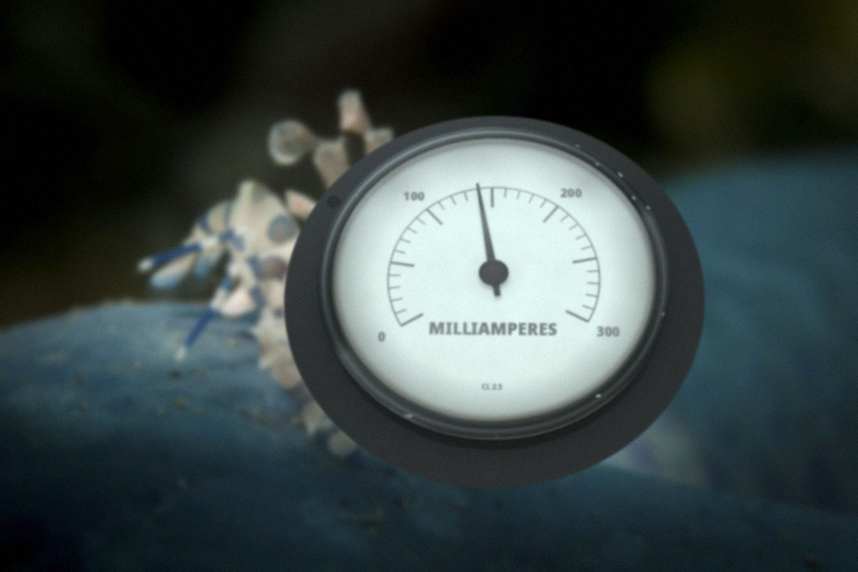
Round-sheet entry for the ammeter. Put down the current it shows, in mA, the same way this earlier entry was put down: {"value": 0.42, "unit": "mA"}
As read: {"value": 140, "unit": "mA"}
